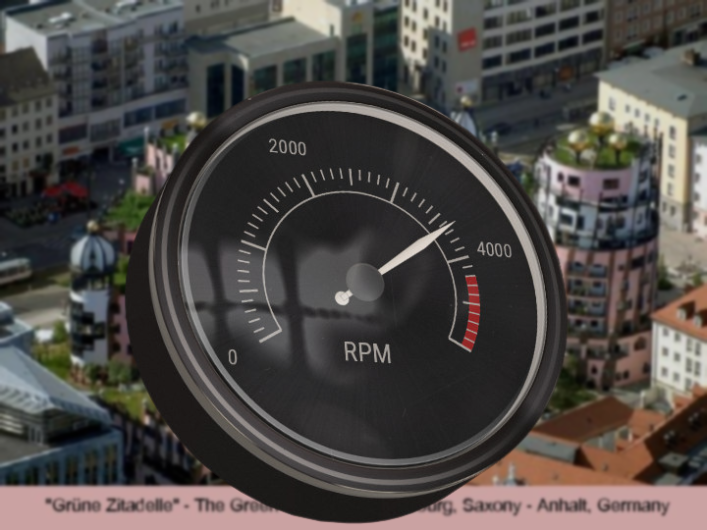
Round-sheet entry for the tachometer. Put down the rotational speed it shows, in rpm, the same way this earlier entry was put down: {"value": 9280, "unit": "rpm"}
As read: {"value": 3650, "unit": "rpm"}
